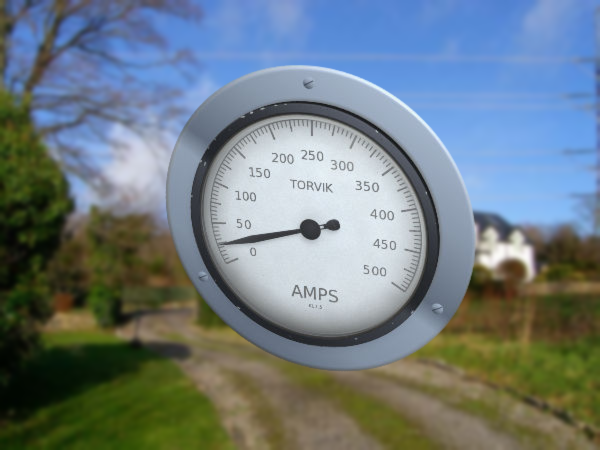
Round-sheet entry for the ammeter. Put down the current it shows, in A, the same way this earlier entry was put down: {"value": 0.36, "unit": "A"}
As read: {"value": 25, "unit": "A"}
